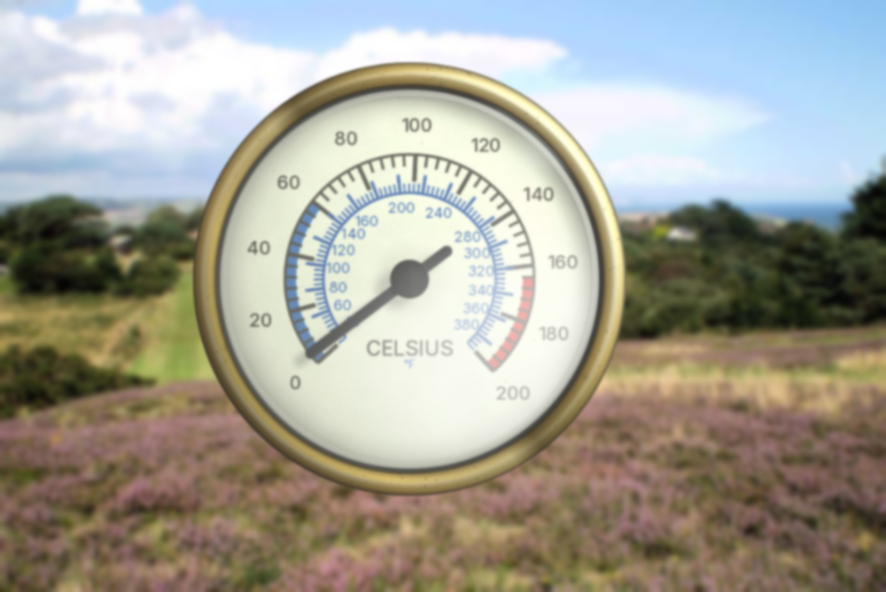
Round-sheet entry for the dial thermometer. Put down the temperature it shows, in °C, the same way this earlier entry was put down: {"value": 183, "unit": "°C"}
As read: {"value": 4, "unit": "°C"}
